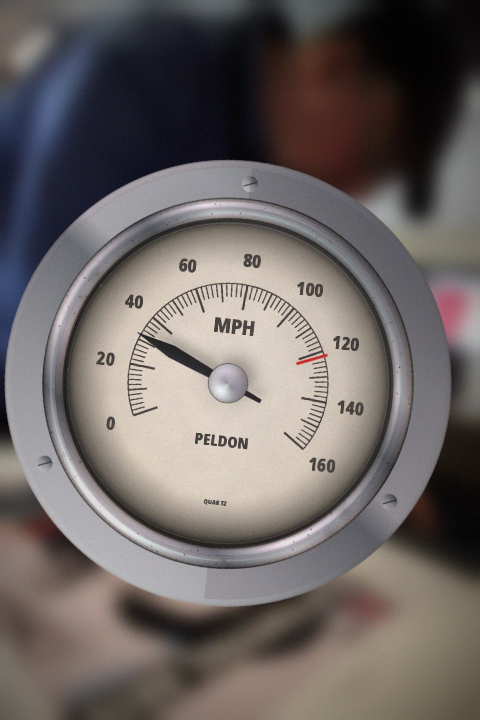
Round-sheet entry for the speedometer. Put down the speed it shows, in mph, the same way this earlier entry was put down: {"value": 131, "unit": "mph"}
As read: {"value": 32, "unit": "mph"}
